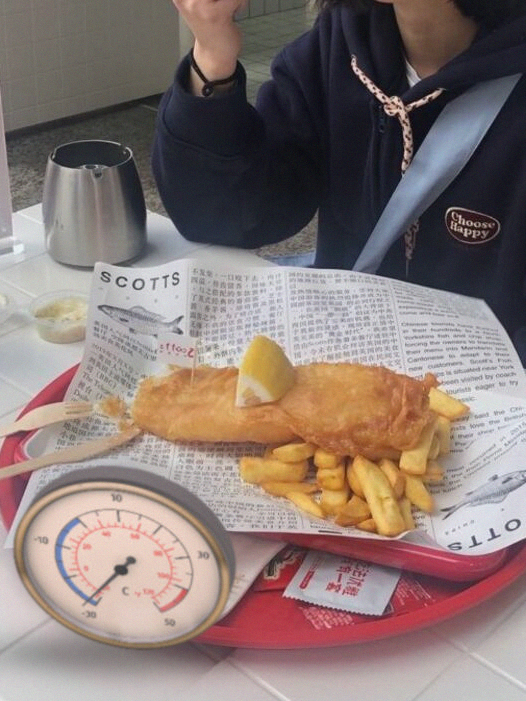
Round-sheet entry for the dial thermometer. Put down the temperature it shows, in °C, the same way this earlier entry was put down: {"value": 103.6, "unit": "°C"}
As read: {"value": -27.5, "unit": "°C"}
